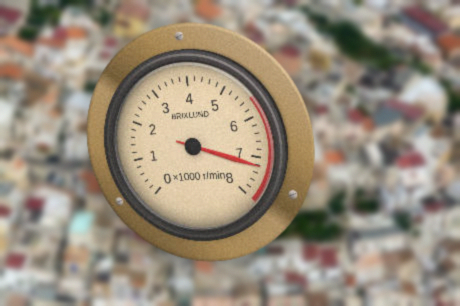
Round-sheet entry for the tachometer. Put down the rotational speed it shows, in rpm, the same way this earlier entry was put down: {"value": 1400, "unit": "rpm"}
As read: {"value": 7200, "unit": "rpm"}
